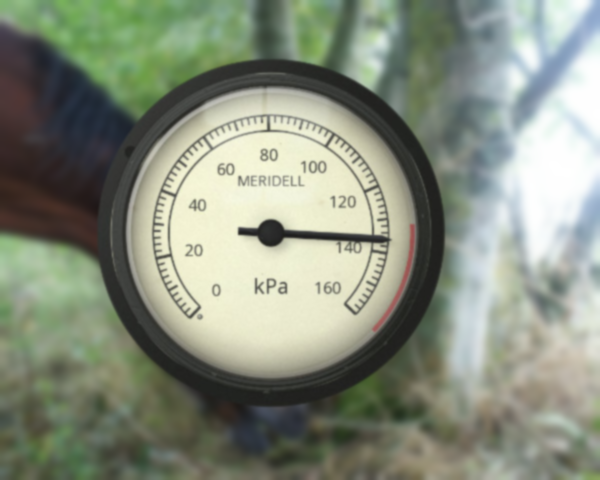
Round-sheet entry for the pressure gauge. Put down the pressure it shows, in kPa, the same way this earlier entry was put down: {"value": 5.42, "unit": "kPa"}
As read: {"value": 136, "unit": "kPa"}
